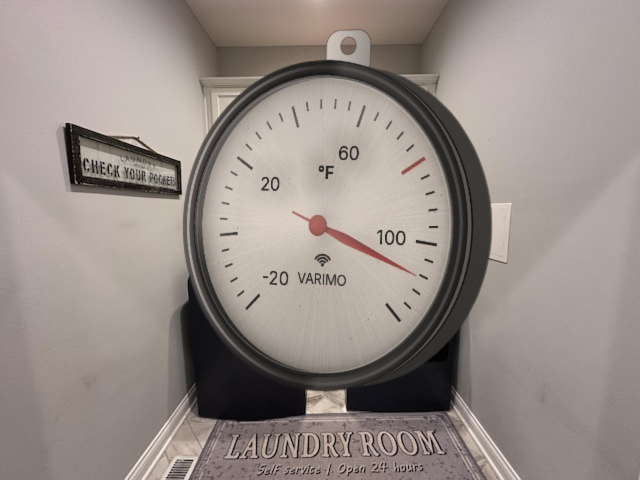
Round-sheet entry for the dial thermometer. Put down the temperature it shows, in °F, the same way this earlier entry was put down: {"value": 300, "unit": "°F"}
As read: {"value": 108, "unit": "°F"}
